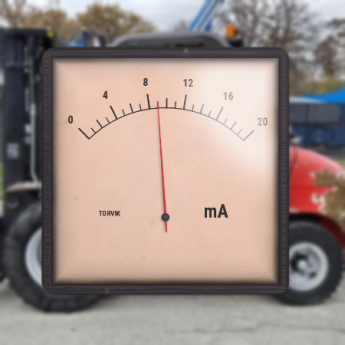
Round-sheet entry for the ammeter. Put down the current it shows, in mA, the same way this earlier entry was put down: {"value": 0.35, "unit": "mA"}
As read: {"value": 9, "unit": "mA"}
